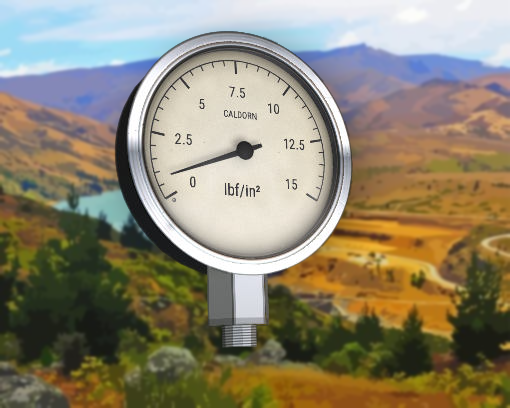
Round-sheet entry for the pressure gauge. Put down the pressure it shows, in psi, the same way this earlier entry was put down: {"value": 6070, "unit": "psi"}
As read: {"value": 0.75, "unit": "psi"}
